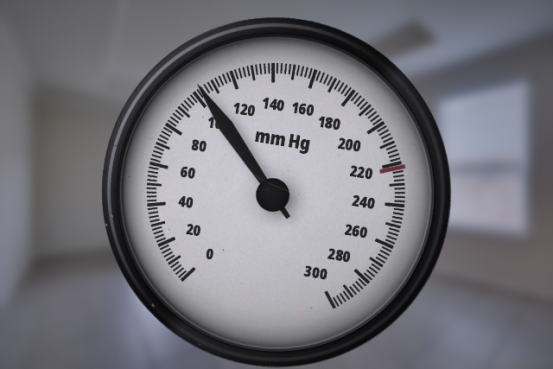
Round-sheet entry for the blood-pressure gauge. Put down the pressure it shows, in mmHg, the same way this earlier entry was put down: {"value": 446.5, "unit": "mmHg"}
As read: {"value": 104, "unit": "mmHg"}
